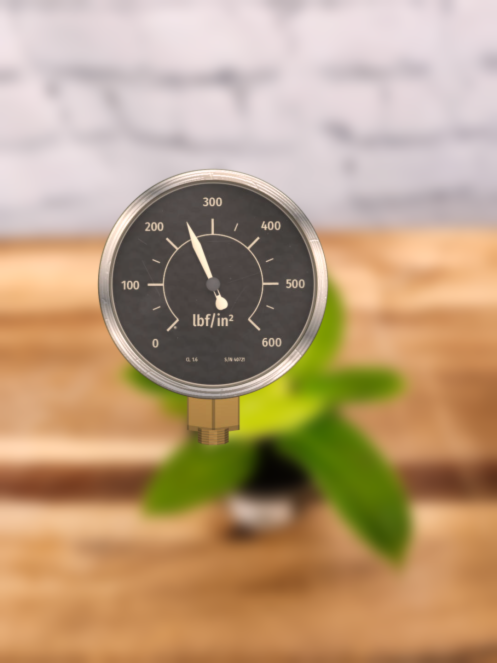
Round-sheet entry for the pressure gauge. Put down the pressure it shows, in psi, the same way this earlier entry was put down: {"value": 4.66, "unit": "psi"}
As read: {"value": 250, "unit": "psi"}
